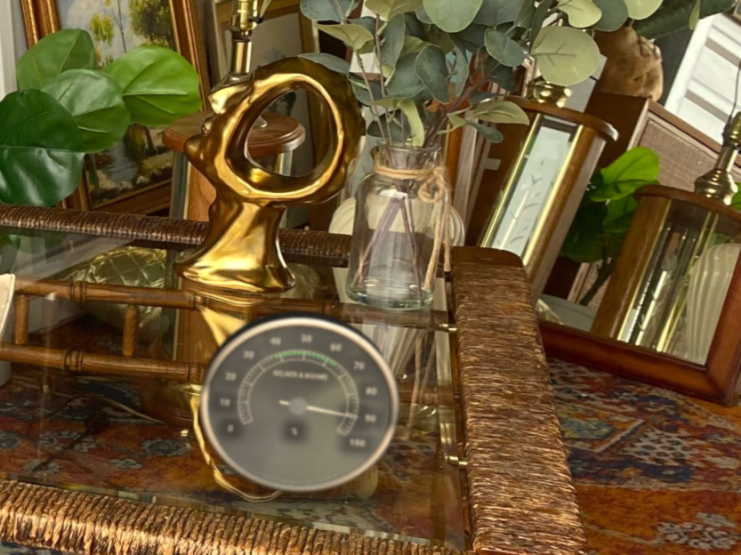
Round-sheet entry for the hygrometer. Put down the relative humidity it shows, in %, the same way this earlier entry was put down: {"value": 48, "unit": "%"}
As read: {"value": 90, "unit": "%"}
